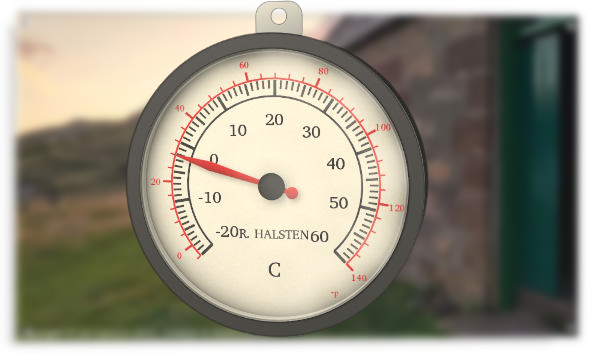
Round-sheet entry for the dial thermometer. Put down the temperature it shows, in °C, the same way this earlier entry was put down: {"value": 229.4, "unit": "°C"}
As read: {"value": -2, "unit": "°C"}
